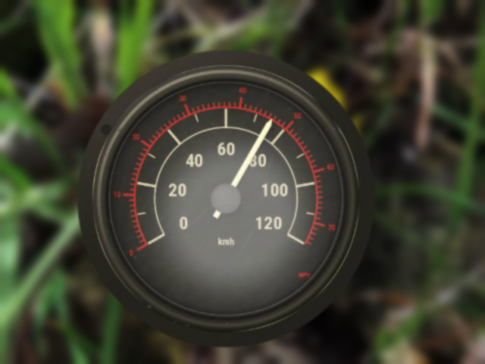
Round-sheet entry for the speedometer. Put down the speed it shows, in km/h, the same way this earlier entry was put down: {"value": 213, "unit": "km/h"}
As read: {"value": 75, "unit": "km/h"}
